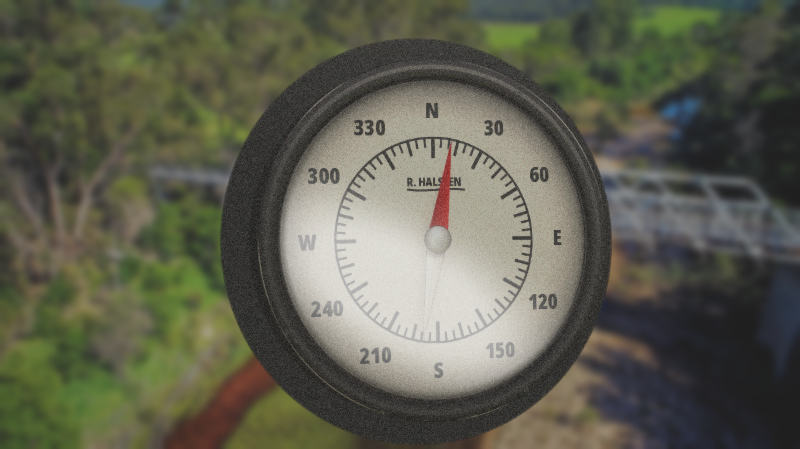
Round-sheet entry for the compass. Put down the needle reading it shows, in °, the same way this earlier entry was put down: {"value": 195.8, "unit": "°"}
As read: {"value": 10, "unit": "°"}
